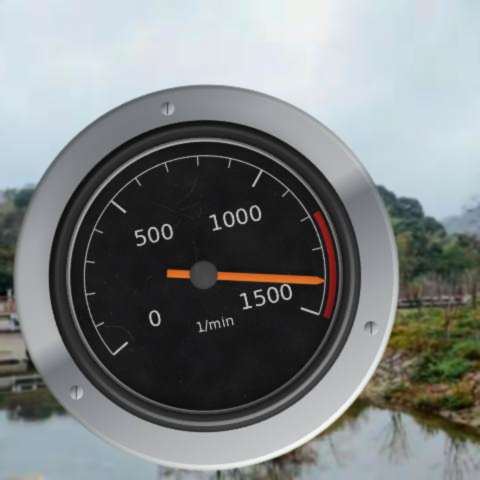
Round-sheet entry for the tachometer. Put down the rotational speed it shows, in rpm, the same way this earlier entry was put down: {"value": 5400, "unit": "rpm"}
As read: {"value": 1400, "unit": "rpm"}
